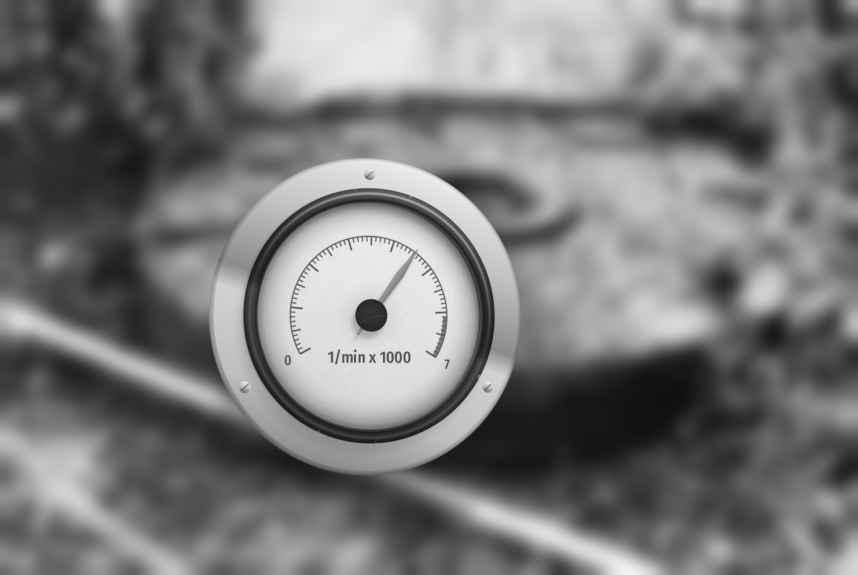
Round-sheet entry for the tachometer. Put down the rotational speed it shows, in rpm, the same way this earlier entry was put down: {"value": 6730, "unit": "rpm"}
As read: {"value": 4500, "unit": "rpm"}
